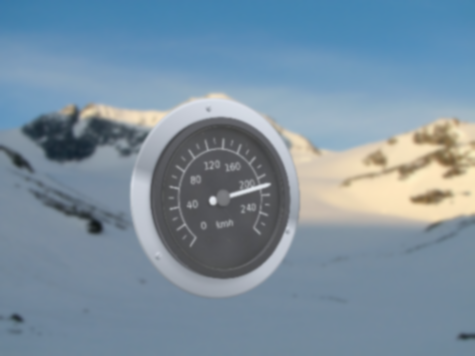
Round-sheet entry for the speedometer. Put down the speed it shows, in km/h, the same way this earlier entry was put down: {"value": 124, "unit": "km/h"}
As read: {"value": 210, "unit": "km/h"}
